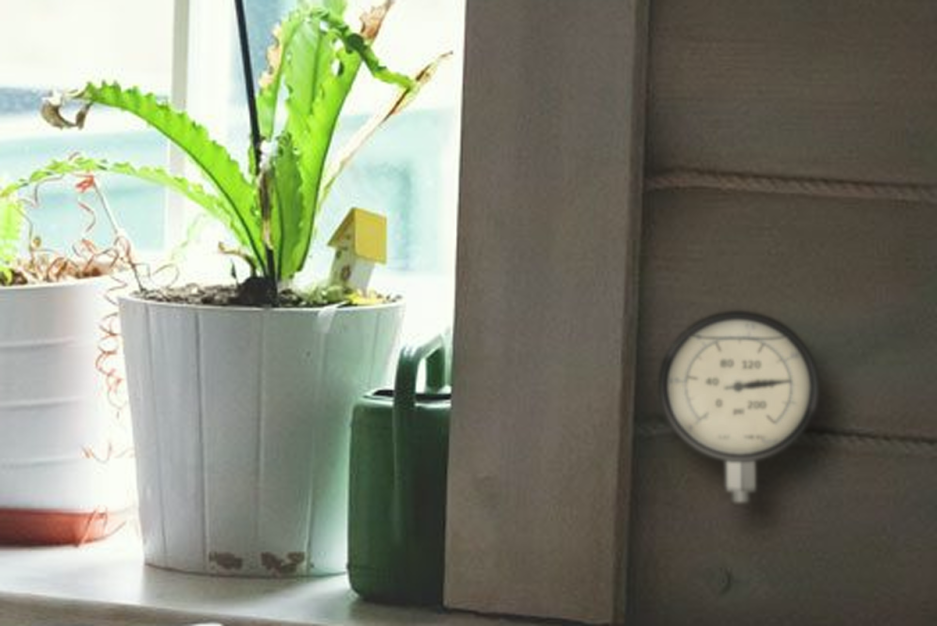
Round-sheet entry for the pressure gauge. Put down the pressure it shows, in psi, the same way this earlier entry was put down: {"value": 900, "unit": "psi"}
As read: {"value": 160, "unit": "psi"}
